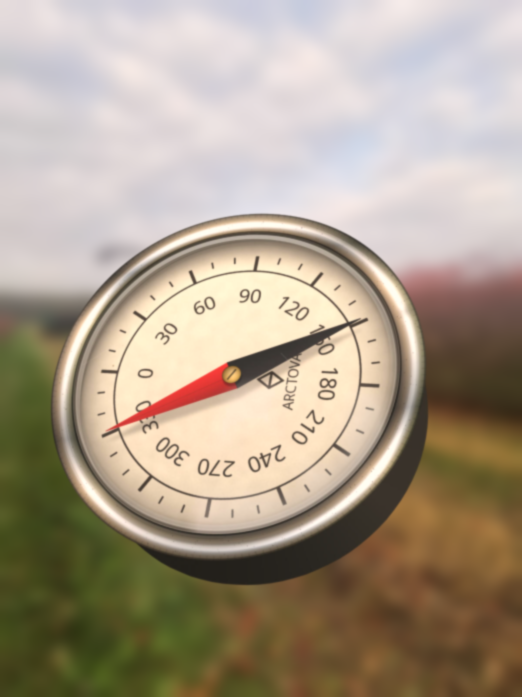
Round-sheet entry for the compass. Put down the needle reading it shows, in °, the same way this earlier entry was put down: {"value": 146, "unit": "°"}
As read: {"value": 330, "unit": "°"}
